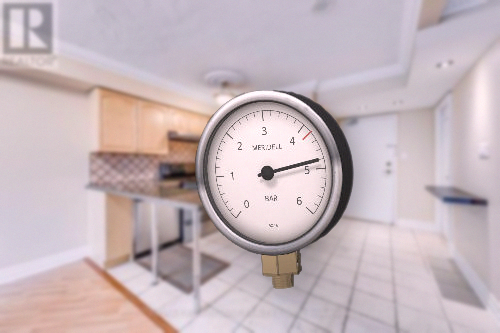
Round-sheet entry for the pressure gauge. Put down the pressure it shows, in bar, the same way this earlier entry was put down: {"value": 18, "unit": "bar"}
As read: {"value": 4.8, "unit": "bar"}
